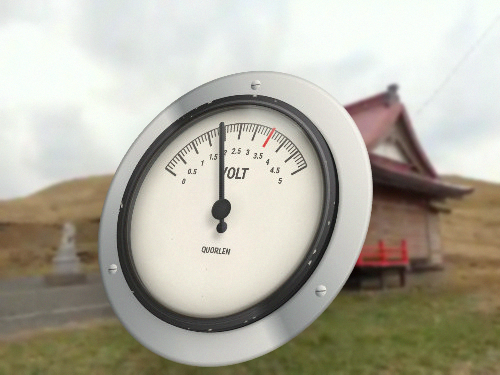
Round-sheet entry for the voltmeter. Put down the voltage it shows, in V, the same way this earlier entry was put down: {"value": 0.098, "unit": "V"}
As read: {"value": 2, "unit": "V"}
